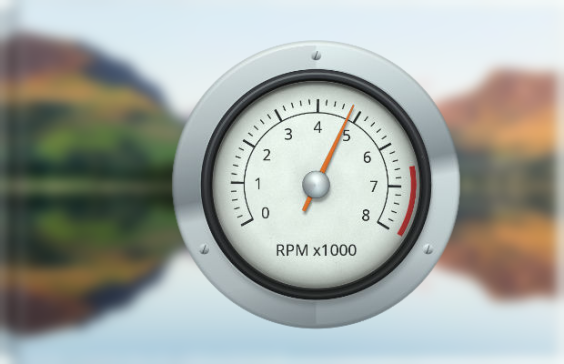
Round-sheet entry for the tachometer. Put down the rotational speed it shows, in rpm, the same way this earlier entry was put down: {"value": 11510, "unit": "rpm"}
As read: {"value": 4800, "unit": "rpm"}
